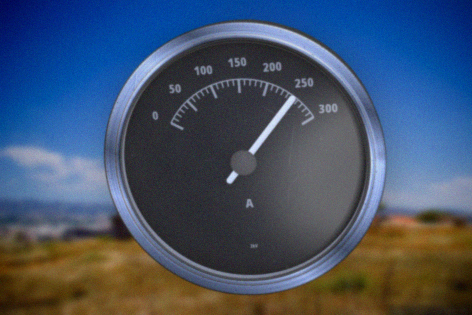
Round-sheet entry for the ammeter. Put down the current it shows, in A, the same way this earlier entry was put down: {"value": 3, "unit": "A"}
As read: {"value": 250, "unit": "A"}
